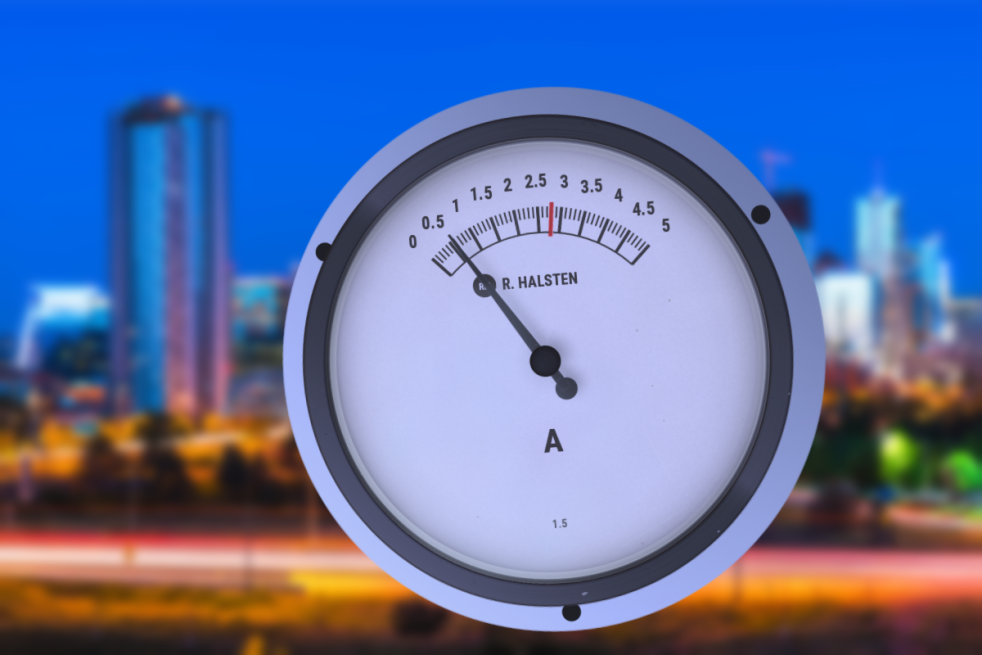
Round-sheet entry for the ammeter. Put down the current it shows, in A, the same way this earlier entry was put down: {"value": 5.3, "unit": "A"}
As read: {"value": 0.6, "unit": "A"}
